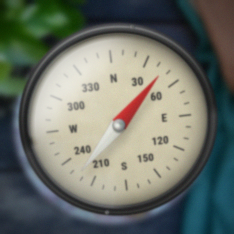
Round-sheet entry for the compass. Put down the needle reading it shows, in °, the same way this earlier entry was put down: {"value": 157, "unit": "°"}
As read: {"value": 45, "unit": "°"}
